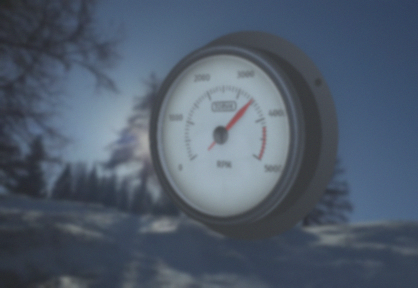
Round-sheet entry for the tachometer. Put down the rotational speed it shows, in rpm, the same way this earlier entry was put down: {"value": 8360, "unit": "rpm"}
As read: {"value": 3500, "unit": "rpm"}
